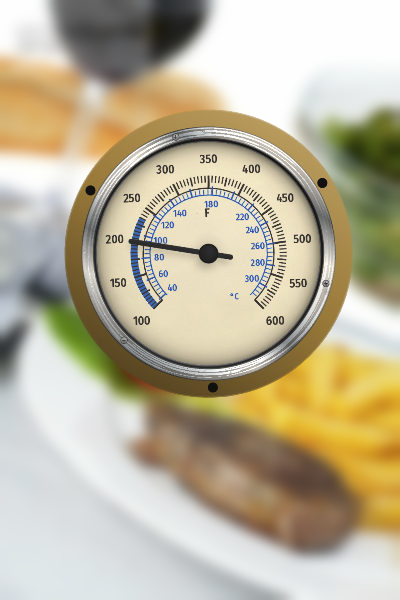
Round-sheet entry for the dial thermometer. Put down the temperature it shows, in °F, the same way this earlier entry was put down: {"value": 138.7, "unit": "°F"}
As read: {"value": 200, "unit": "°F"}
